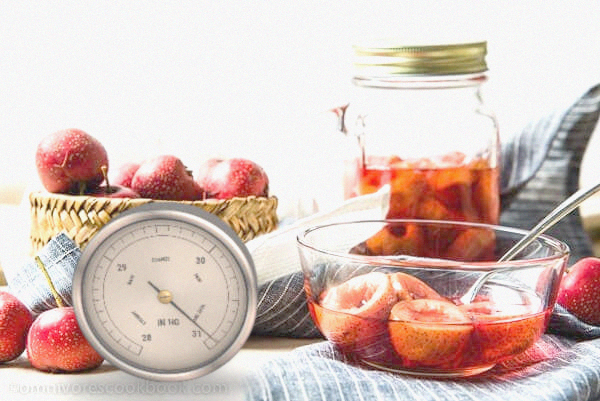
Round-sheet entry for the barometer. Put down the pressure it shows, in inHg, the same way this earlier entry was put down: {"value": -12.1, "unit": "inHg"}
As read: {"value": 30.9, "unit": "inHg"}
